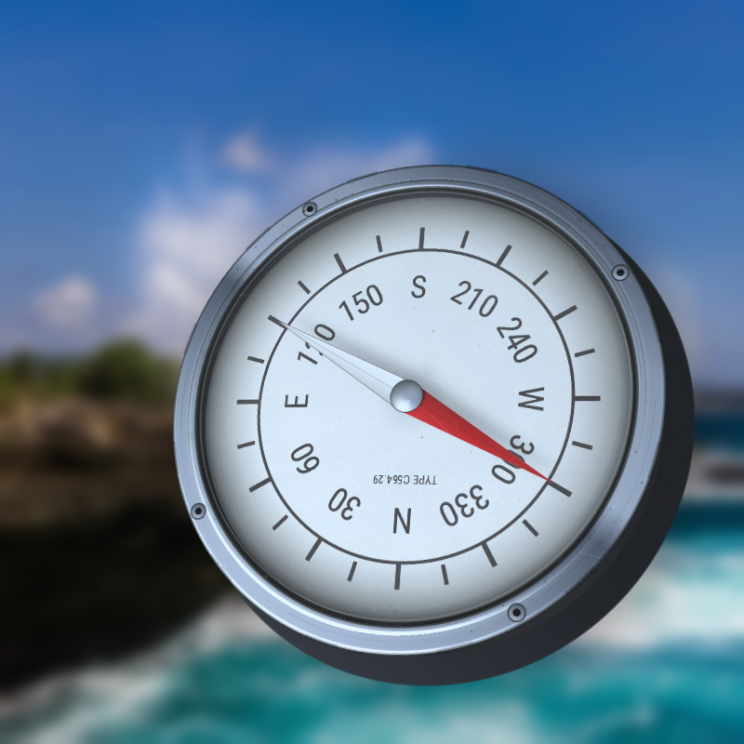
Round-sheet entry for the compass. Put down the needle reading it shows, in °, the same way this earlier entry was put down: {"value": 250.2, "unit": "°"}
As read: {"value": 300, "unit": "°"}
